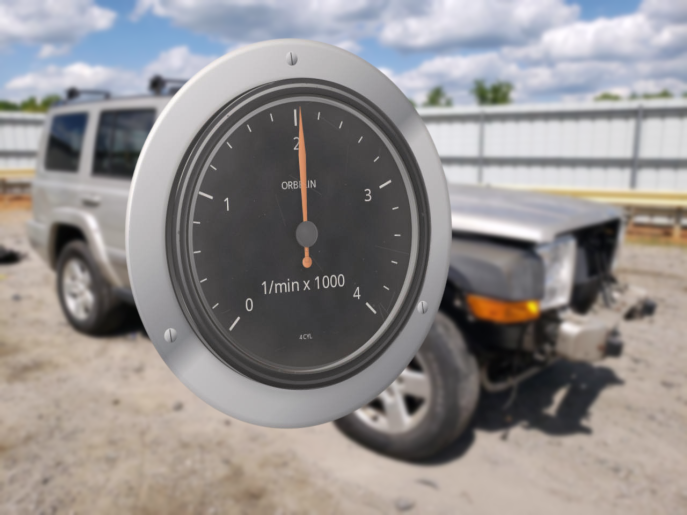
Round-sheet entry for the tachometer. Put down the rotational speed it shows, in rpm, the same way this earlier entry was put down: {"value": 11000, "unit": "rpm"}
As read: {"value": 2000, "unit": "rpm"}
